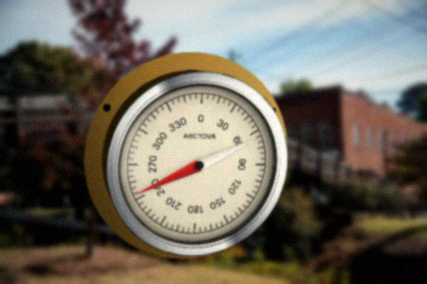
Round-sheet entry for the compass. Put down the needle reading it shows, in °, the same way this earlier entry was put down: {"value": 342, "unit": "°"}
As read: {"value": 245, "unit": "°"}
